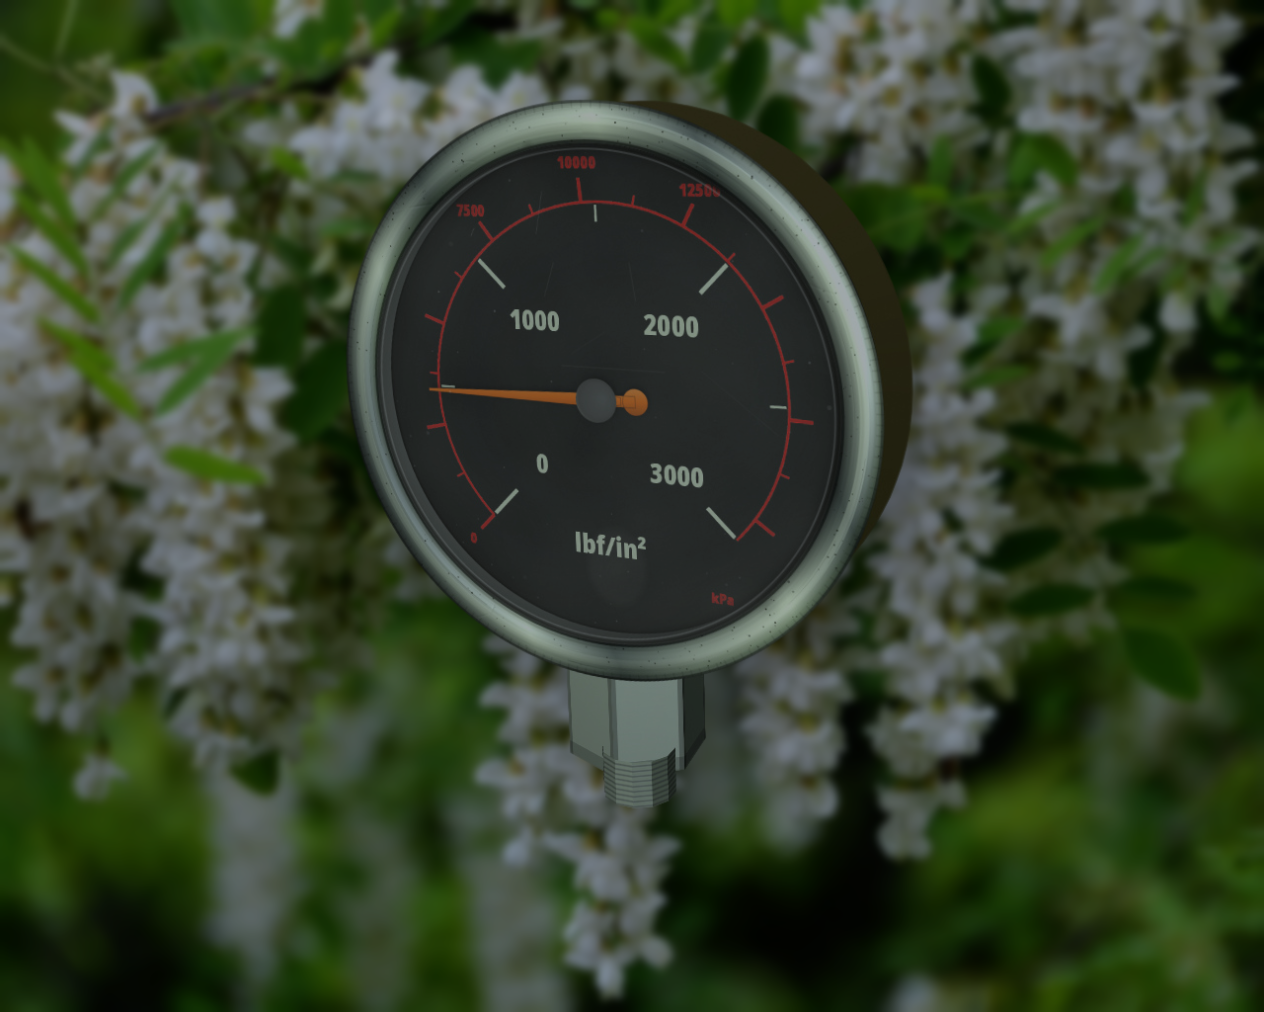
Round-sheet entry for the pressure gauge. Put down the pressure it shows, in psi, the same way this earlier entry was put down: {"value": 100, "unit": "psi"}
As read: {"value": 500, "unit": "psi"}
